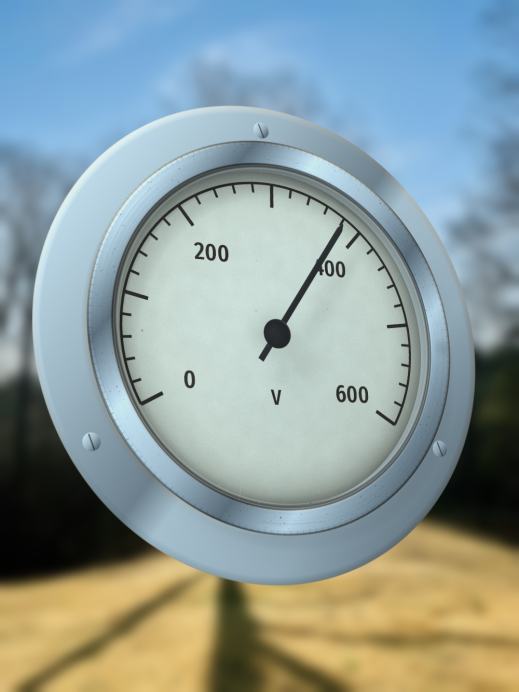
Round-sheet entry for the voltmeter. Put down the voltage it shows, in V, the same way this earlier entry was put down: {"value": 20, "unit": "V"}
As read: {"value": 380, "unit": "V"}
